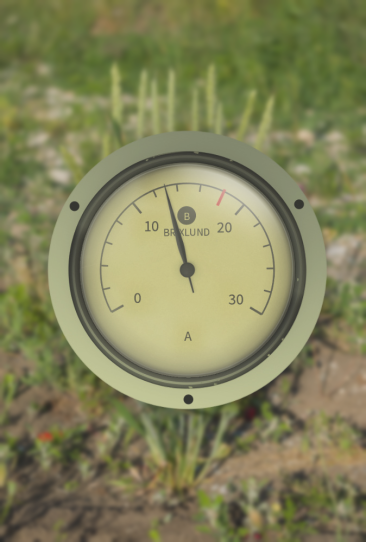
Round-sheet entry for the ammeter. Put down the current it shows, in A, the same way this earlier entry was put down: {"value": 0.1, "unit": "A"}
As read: {"value": 13, "unit": "A"}
